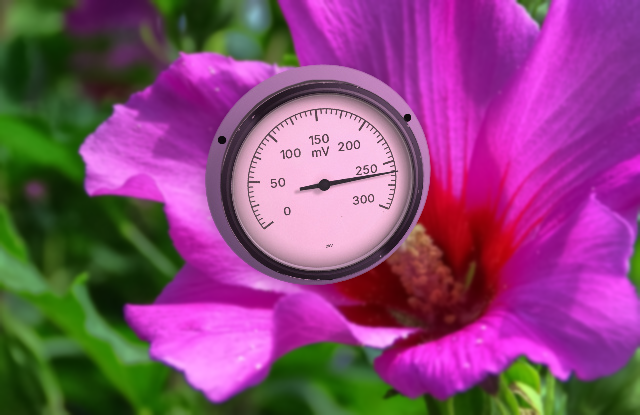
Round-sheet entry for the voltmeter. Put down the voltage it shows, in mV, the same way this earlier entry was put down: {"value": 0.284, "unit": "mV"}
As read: {"value": 260, "unit": "mV"}
